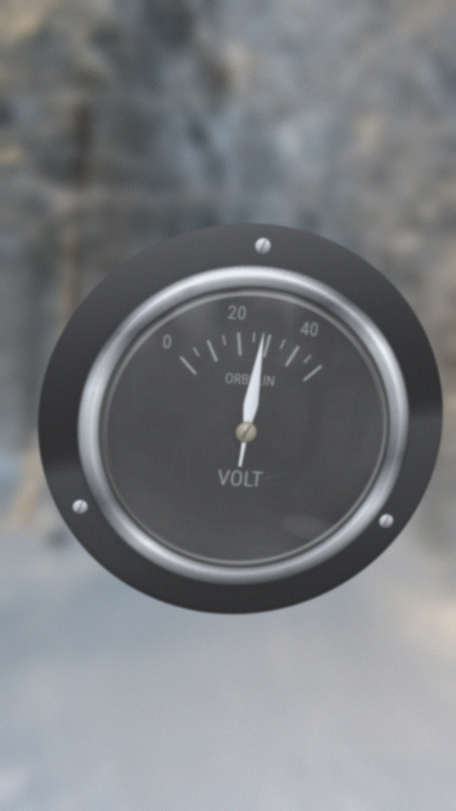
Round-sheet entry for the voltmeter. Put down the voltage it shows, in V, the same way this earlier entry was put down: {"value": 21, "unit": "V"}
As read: {"value": 27.5, "unit": "V"}
